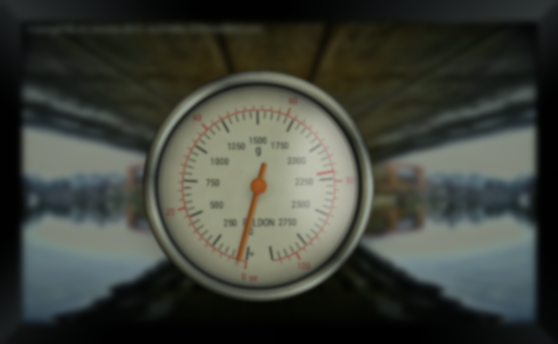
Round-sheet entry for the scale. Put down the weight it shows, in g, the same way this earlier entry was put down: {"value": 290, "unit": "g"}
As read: {"value": 50, "unit": "g"}
